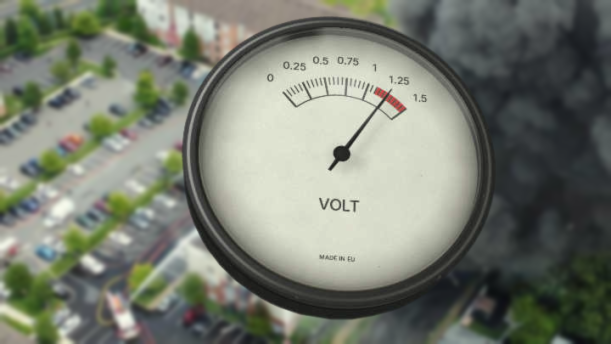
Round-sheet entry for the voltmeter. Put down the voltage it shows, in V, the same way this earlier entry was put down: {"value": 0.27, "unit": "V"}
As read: {"value": 1.25, "unit": "V"}
